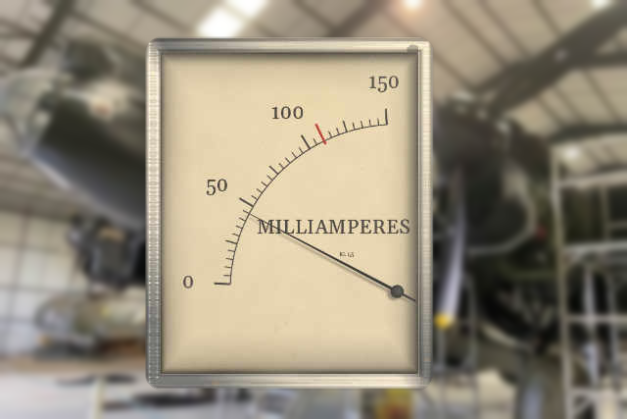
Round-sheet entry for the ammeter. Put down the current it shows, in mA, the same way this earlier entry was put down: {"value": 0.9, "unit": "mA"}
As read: {"value": 45, "unit": "mA"}
